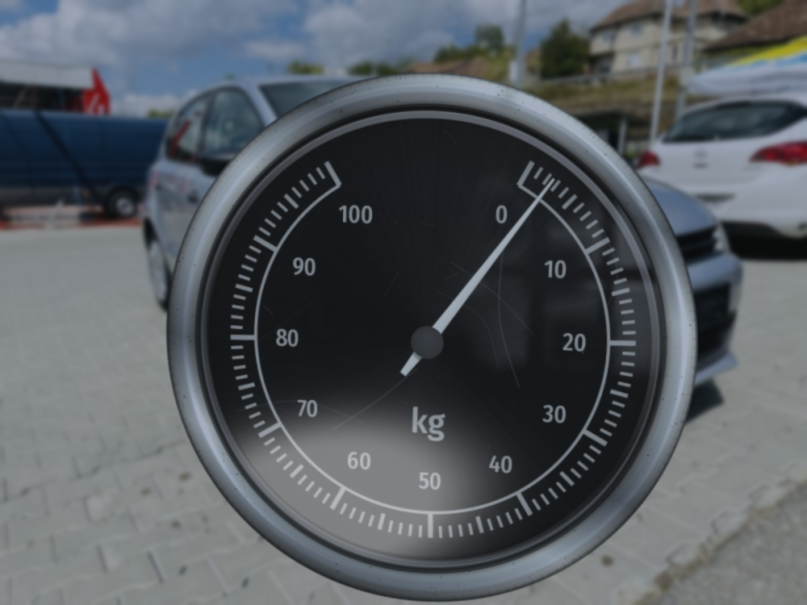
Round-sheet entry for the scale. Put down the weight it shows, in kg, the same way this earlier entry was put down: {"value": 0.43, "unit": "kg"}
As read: {"value": 2.5, "unit": "kg"}
